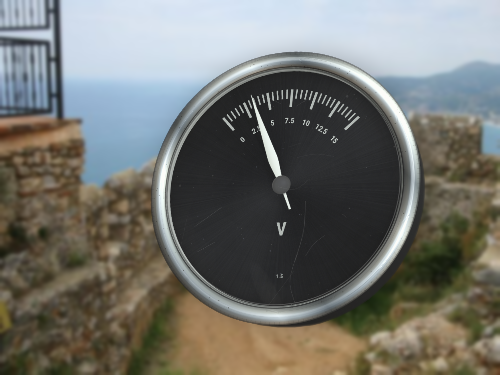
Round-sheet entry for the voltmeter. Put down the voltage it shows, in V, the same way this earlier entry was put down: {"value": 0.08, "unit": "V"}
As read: {"value": 3.5, "unit": "V"}
